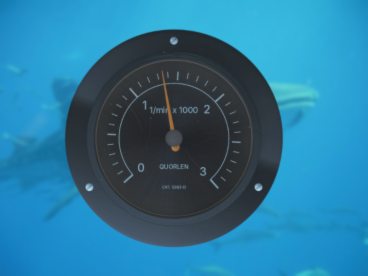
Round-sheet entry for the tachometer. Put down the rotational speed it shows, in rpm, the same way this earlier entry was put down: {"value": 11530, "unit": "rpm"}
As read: {"value": 1350, "unit": "rpm"}
